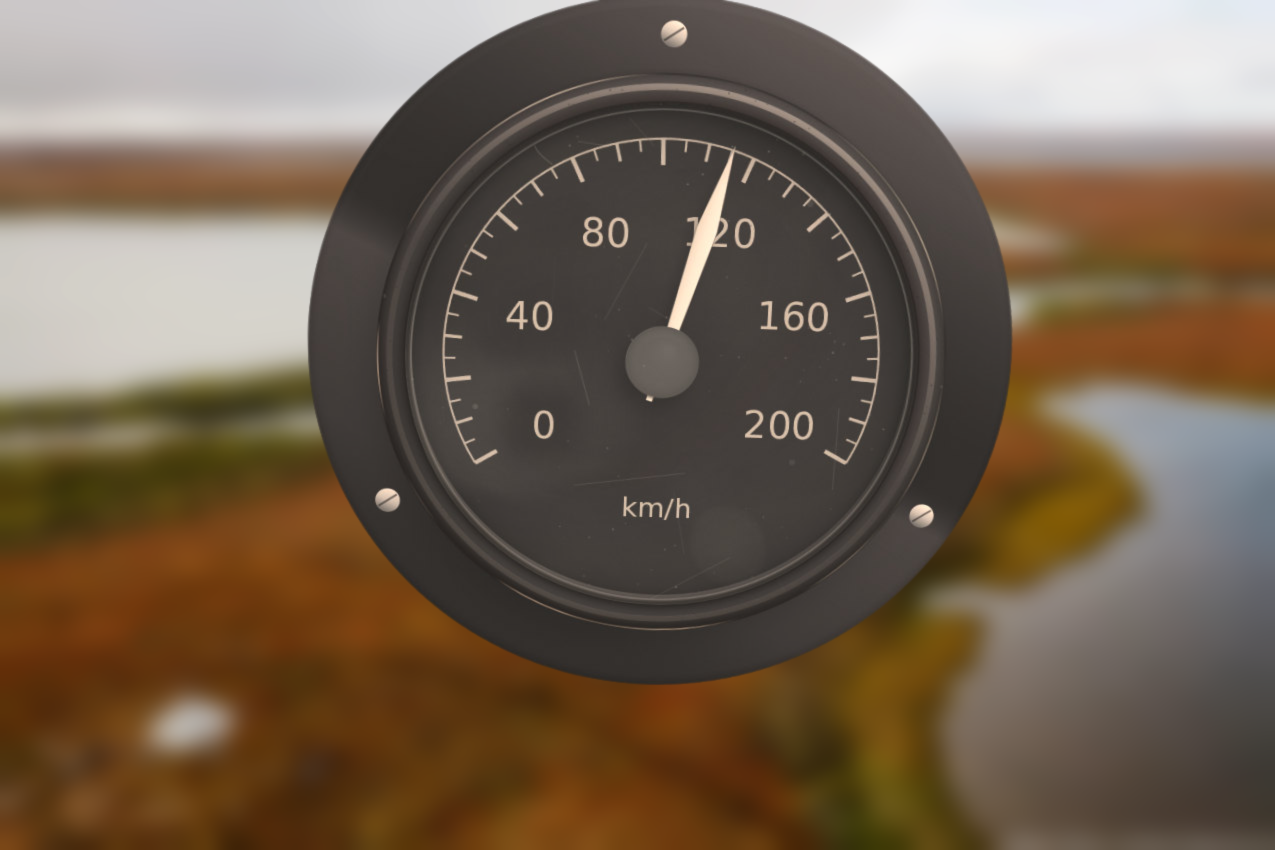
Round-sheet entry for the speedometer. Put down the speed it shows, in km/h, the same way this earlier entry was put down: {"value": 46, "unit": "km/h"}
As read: {"value": 115, "unit": "km/h"}
